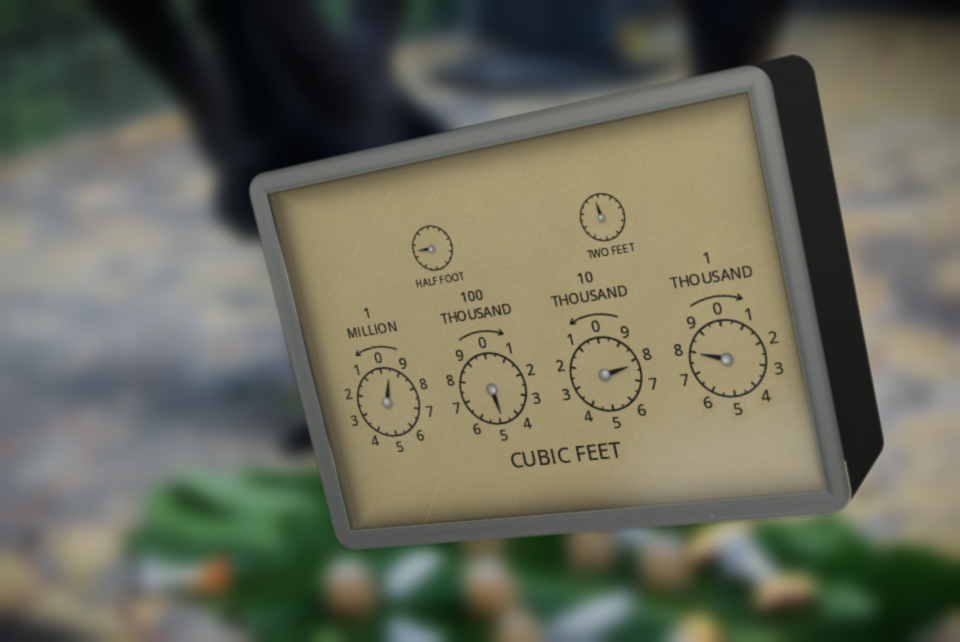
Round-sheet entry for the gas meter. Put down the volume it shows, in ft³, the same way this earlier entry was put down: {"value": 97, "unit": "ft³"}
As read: {"value": 947800, "unit": "ft³"}
